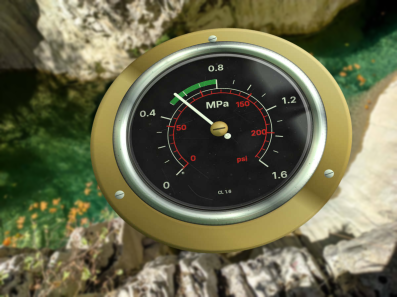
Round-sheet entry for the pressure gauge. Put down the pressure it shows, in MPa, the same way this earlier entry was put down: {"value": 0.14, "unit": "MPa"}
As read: {"value": 0.55, "unit": "MPa"}
